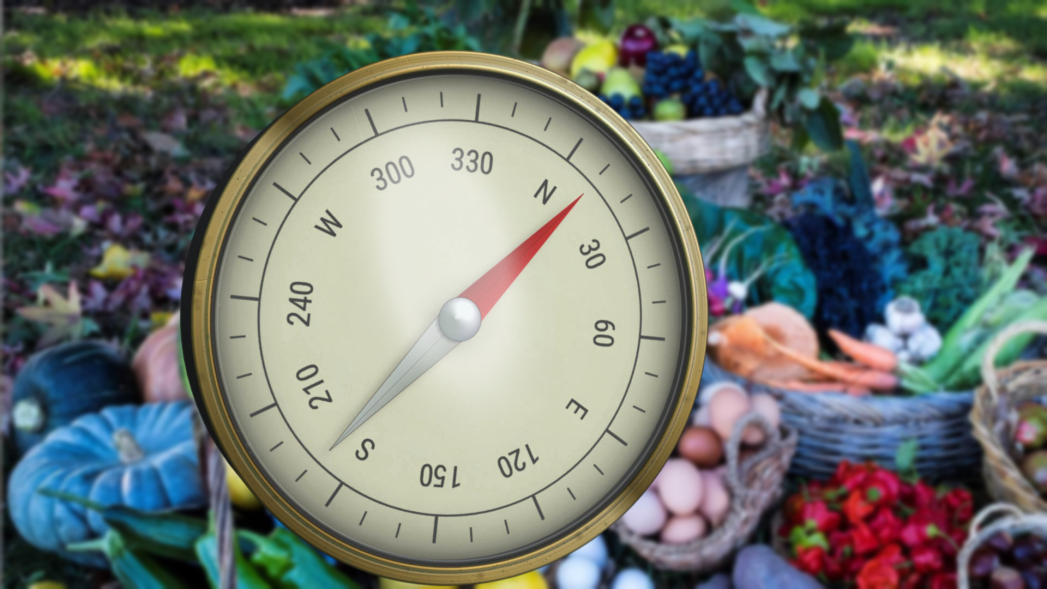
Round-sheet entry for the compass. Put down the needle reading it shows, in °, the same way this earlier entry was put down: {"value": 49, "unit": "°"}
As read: {"value": 10, "unit": "°"}
